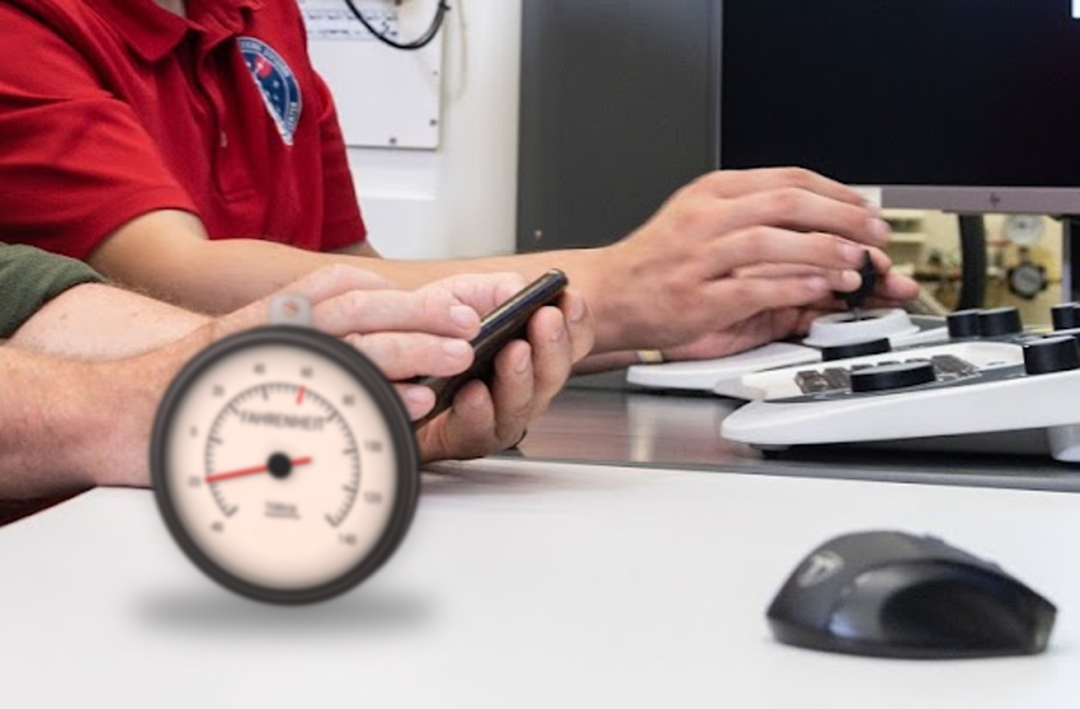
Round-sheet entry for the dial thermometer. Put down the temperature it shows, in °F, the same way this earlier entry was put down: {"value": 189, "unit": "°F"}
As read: {"value": -20, "unit": "°F"}
